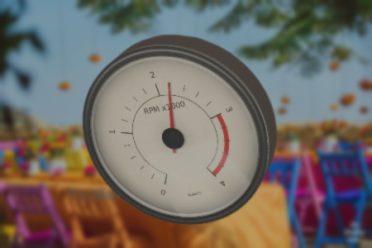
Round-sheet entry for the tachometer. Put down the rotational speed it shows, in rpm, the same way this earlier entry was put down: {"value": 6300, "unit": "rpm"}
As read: {"value": 2200, "unit": "rpm"}
